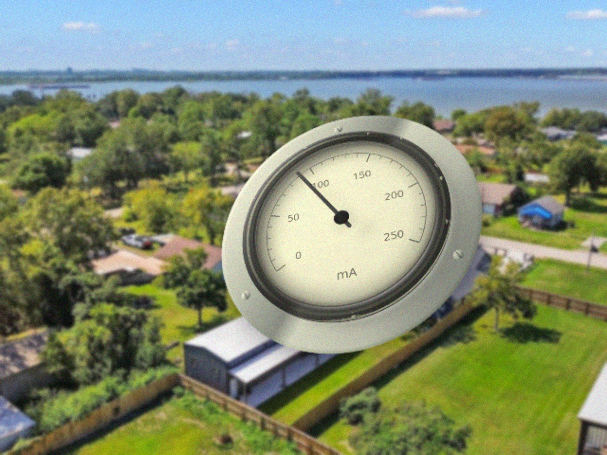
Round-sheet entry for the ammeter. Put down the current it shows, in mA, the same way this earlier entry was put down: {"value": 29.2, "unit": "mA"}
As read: {"value": 90, "unit": "mA"}
